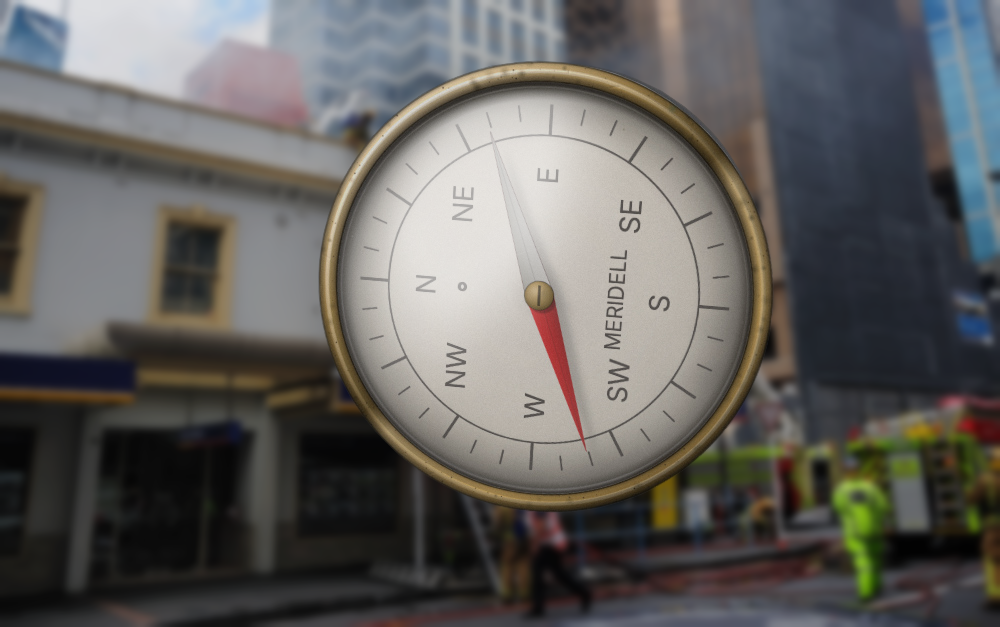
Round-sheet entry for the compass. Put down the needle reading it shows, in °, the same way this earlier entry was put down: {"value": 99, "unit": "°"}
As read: {"value": 250, "unit": "°"}
